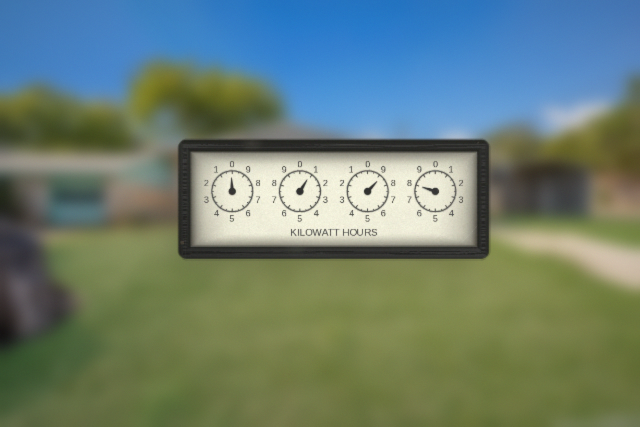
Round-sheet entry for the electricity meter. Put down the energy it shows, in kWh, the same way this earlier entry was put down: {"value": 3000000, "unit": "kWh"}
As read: {"value": 88, "unit": "kWh"}
